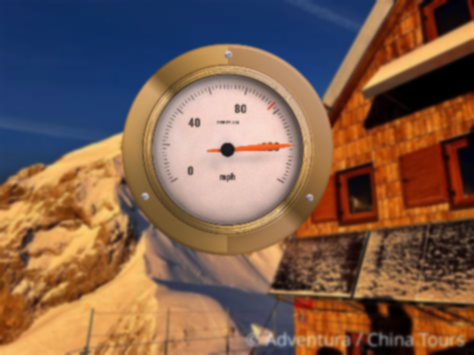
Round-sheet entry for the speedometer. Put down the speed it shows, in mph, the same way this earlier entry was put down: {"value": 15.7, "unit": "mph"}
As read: {"value": 120, "unit": "mph"}
